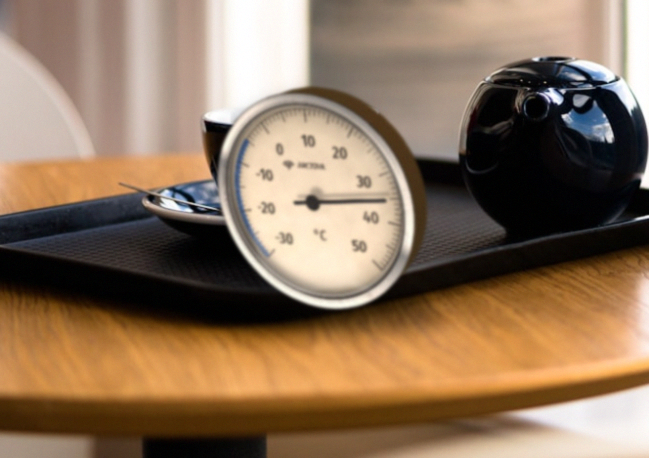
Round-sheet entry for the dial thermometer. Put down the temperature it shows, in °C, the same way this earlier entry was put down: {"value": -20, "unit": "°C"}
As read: {"value": 35, "unit": "°C"}
